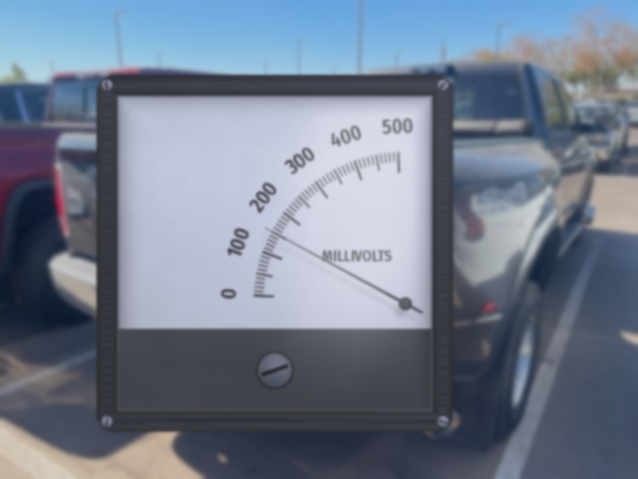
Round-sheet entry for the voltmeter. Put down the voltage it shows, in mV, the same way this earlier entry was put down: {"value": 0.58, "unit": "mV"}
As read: {"value": 150, "unit": "mV"}
